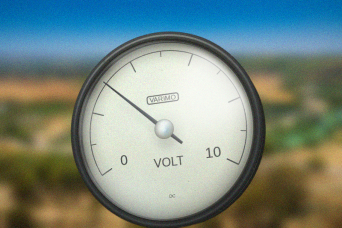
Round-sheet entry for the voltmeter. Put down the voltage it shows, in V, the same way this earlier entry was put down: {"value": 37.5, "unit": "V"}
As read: {"value": 3, "unit": "V"}
